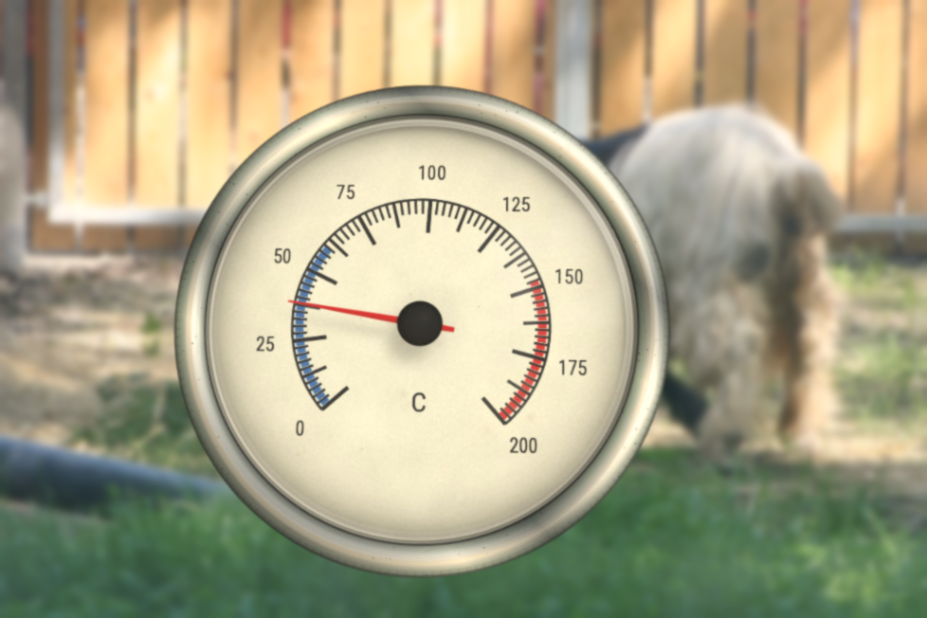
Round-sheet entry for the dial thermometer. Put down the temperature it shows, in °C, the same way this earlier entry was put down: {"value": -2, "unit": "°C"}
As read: {"value": 37.5, "unit": "°C"}
